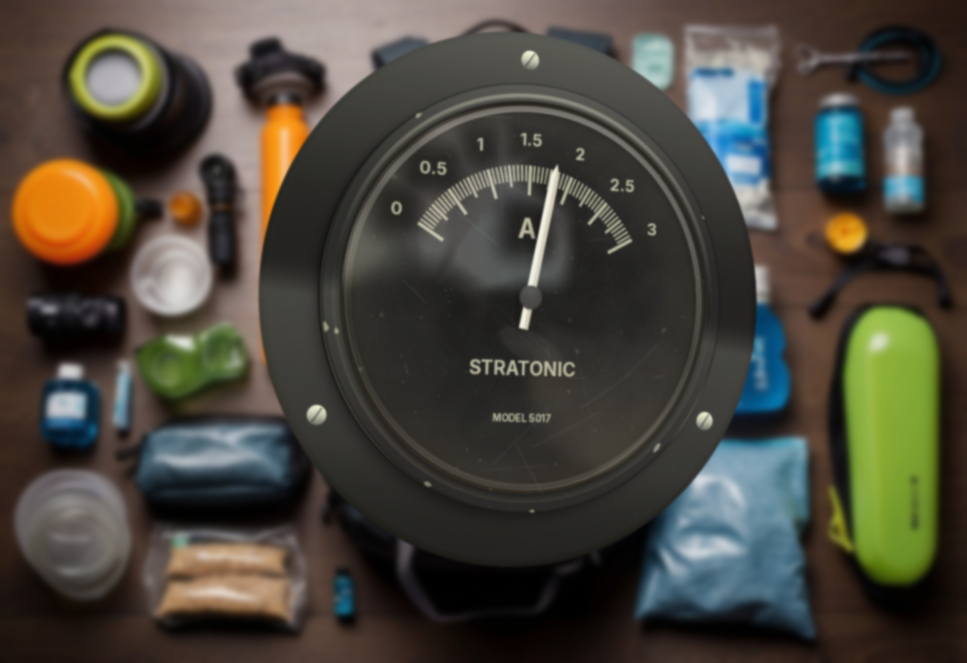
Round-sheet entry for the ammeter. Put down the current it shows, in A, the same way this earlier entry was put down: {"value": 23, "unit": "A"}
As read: {"value": 1.75, "unit": "A"}
